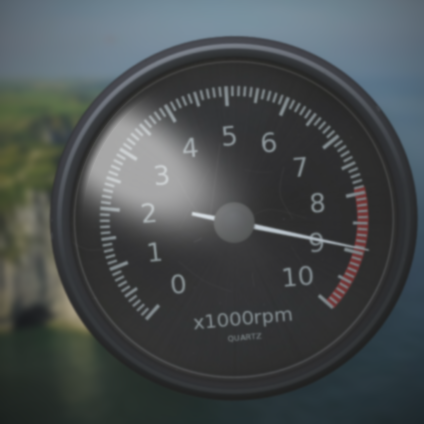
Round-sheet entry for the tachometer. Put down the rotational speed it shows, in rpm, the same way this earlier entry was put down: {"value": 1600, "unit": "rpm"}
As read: {"value": 8900, "unit": "rpm"}
